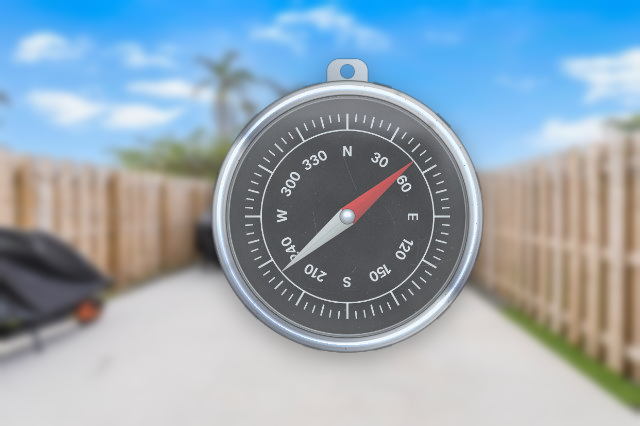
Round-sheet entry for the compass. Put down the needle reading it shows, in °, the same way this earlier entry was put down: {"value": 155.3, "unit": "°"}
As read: {"value": 50, "unit": "°"}
